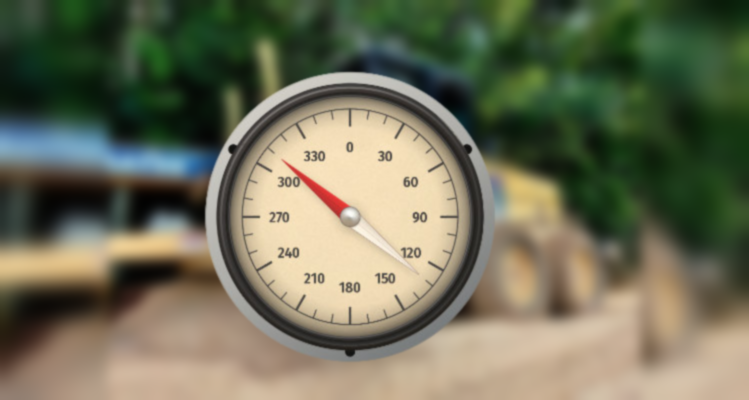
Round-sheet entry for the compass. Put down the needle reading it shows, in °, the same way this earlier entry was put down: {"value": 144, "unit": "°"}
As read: {"value": 310, "unit": "°"}
